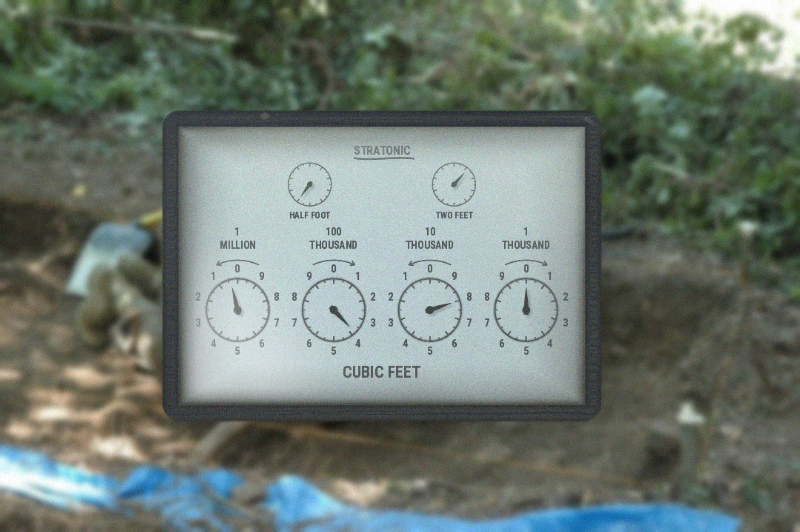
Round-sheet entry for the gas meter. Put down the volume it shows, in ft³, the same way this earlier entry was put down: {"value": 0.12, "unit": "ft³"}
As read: {"value": 38000, "unit": "ft³"}
